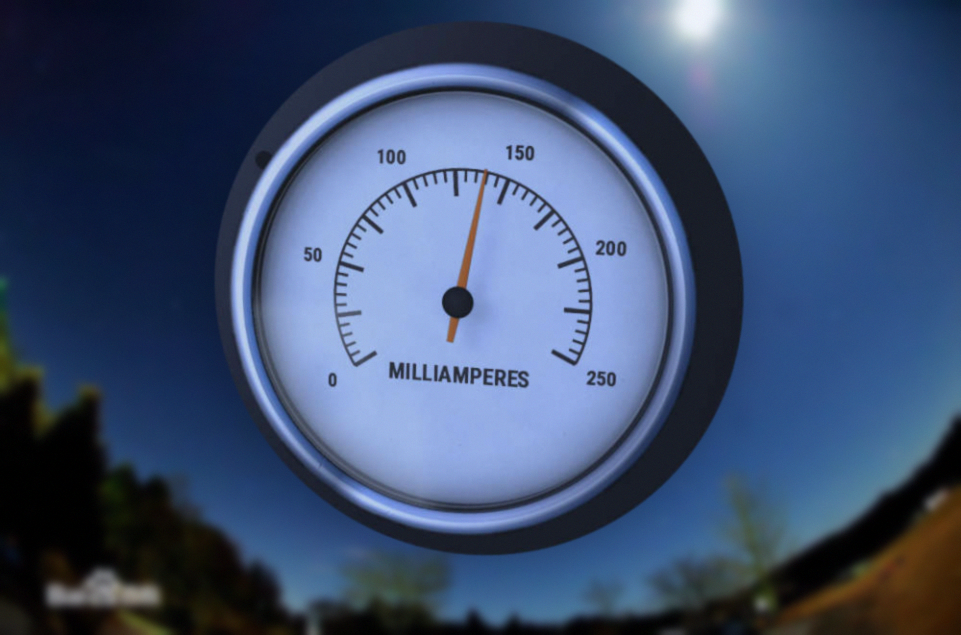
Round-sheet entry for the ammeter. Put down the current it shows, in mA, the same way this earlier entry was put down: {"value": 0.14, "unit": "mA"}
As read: {"value": 140, "unit": "mA"}
